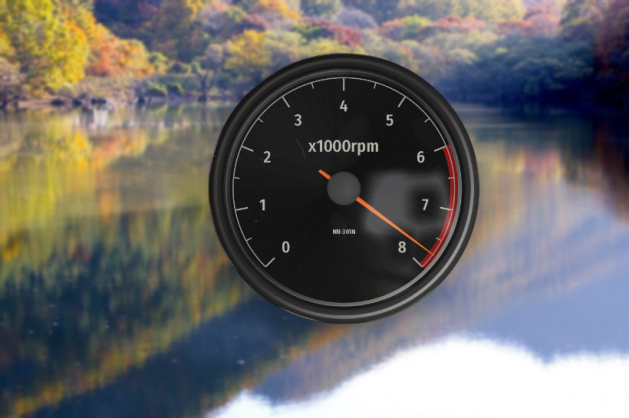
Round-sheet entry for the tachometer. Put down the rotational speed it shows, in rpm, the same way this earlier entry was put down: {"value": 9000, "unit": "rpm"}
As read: {"value": 7750, "unit": "rpm"}
